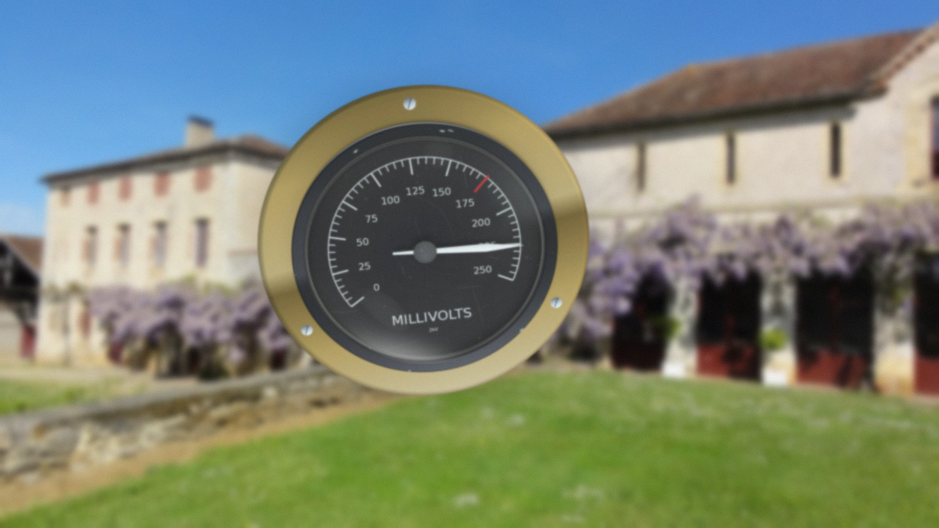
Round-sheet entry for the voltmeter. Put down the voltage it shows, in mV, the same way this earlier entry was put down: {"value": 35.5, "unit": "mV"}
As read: {"value": 225, "unit": "mV"}
